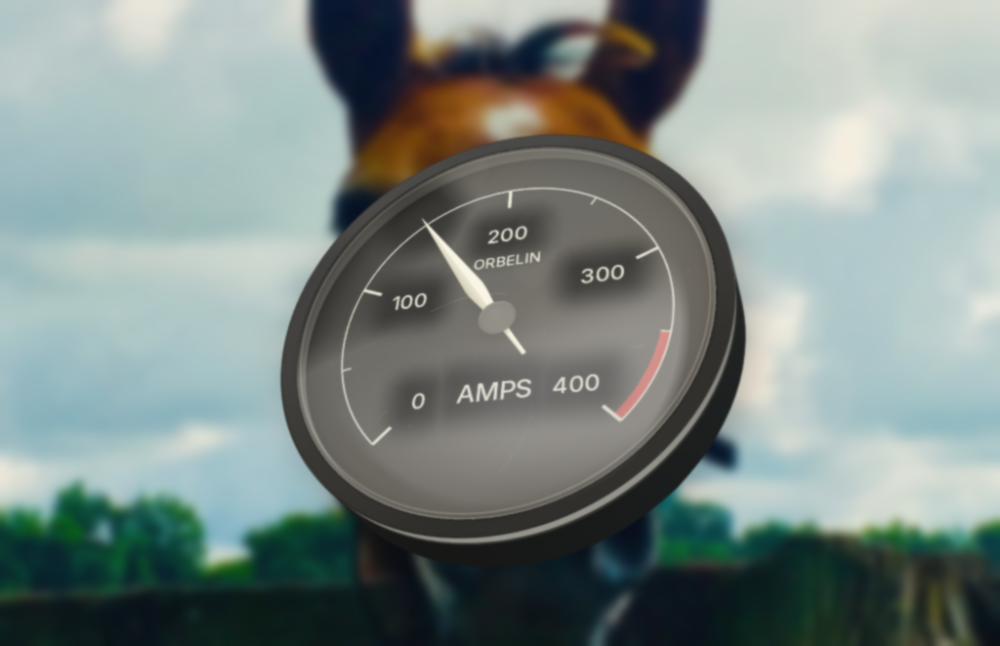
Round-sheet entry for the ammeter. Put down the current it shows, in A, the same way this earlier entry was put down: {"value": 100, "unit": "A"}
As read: {"value": 150, "unit": "A"}
